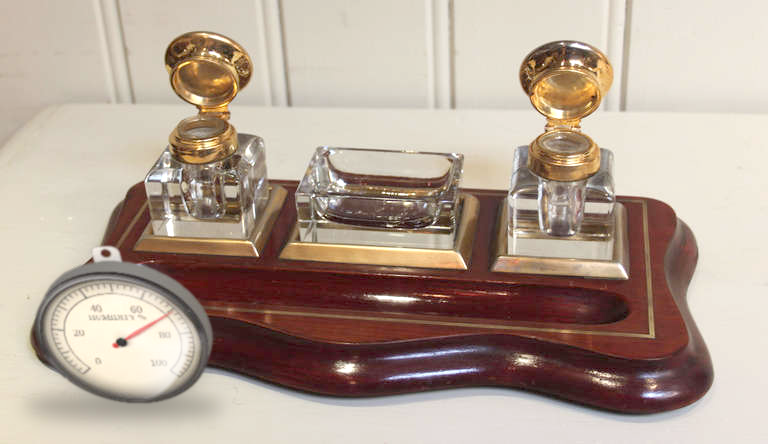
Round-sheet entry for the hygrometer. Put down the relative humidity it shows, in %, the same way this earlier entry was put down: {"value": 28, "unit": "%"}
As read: {"value": 70, "unit": "%"}
